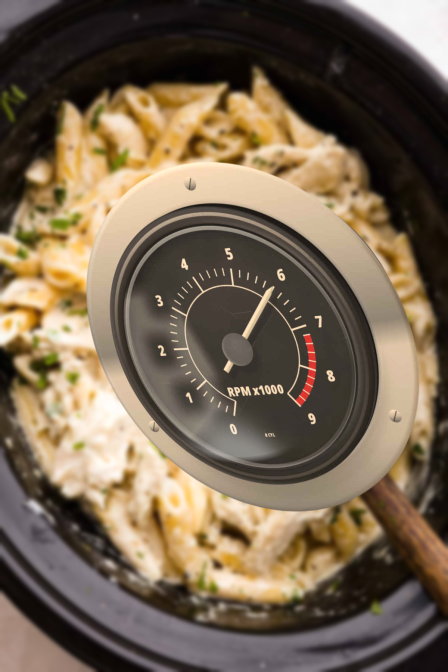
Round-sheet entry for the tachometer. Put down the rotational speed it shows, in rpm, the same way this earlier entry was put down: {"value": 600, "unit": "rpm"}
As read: {"value": 6000, "unit": "rpm"}
